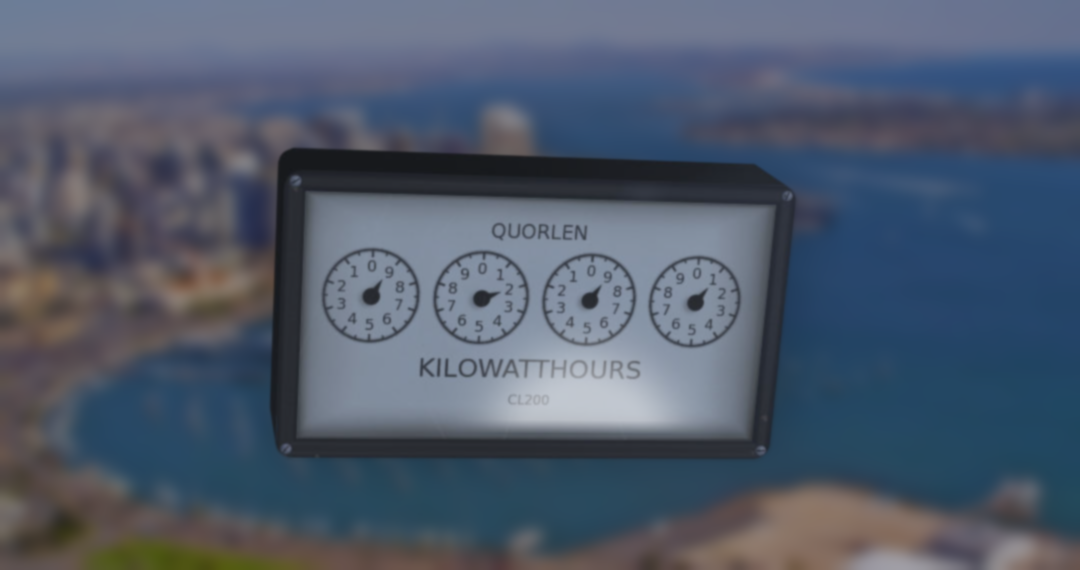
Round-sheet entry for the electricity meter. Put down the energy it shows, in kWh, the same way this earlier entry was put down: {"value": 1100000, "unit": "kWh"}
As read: {"value": 9191, "unit": "kWh"}
